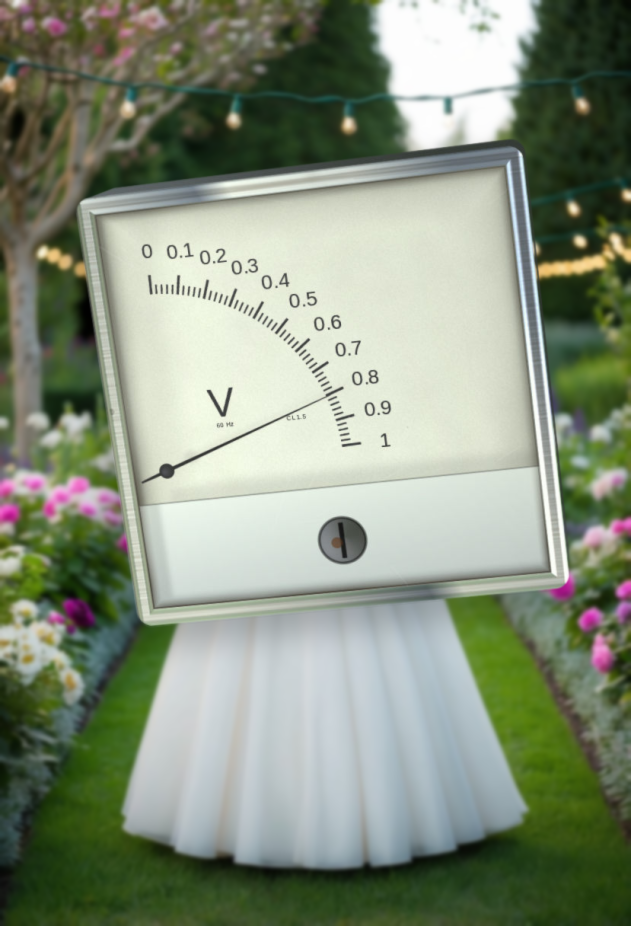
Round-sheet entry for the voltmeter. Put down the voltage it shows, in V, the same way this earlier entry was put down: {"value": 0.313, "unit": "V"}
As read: {"value": 0.8, "unit": "V"}
